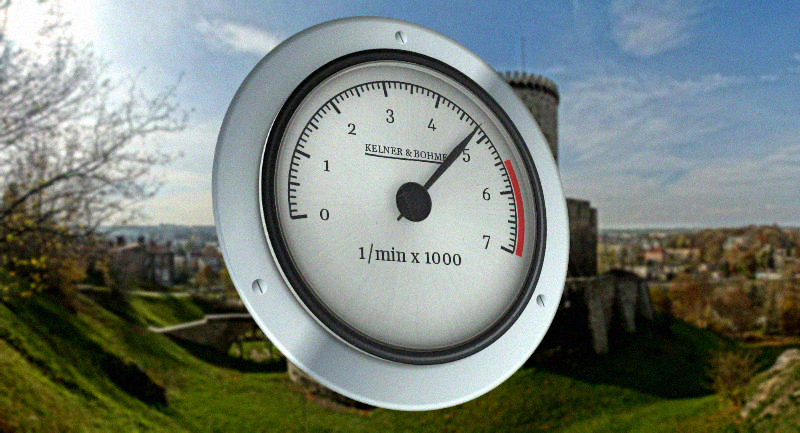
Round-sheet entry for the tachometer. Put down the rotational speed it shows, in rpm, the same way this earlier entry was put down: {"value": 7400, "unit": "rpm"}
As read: {"value": 4800, "unit": "rpm"}
